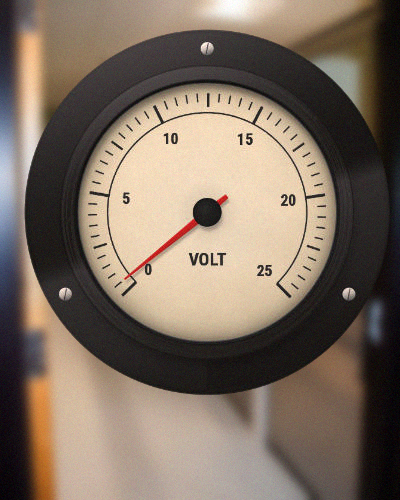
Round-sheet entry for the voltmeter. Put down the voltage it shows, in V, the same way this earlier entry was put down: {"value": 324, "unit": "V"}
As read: {"value": 0.5, "unit": "V"}
